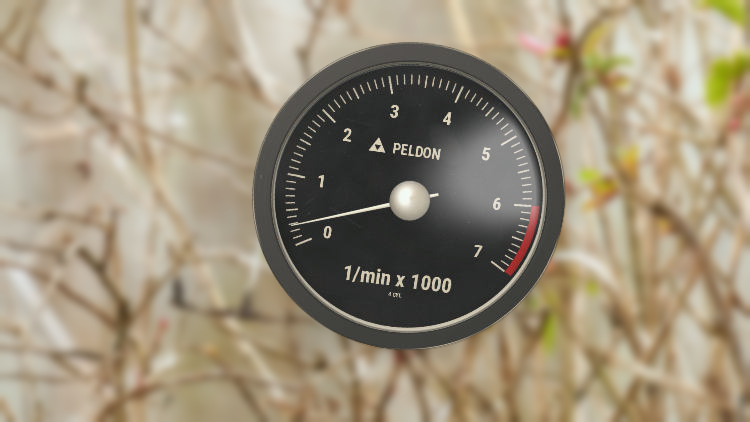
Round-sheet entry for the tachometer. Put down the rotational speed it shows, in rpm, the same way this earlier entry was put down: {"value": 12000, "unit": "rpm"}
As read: {"value": 300, "unit": "rpm"}
